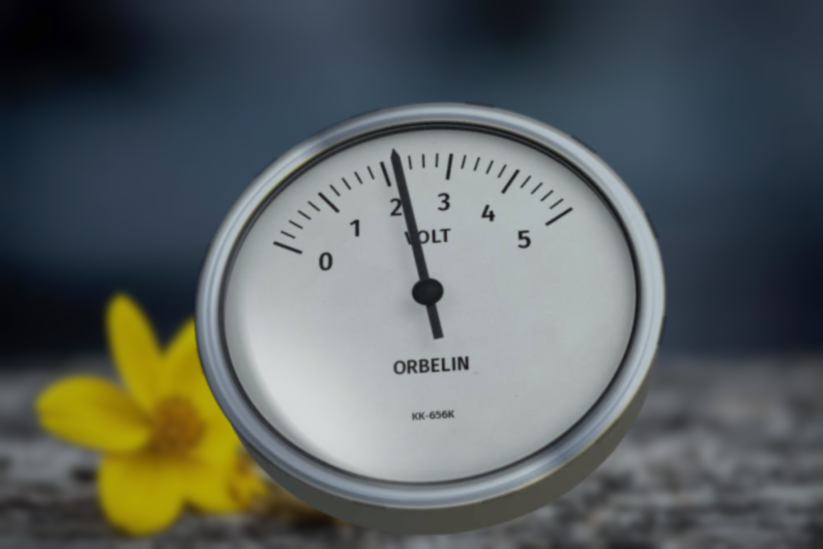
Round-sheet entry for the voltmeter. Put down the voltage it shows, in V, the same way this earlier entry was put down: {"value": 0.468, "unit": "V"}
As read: {"value": 2.2, "unit": "V"}
